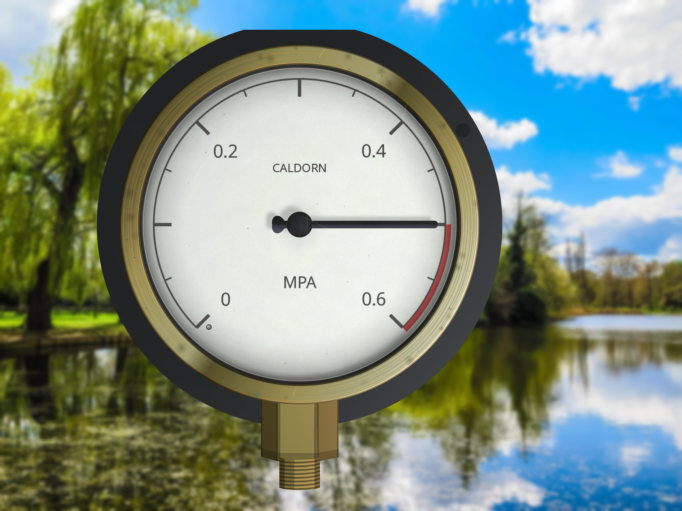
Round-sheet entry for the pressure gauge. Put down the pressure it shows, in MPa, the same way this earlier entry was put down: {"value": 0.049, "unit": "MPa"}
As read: {"value": 0.5, "unit": "MPa"}
